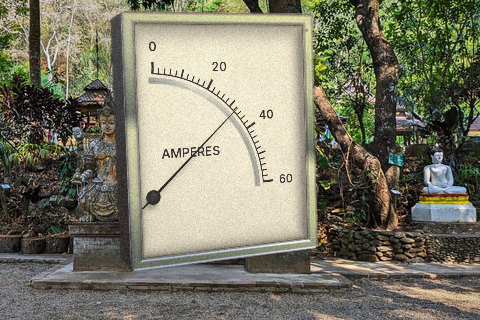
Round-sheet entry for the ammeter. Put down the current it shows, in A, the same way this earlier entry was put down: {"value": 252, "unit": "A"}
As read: {"value": 32, "unit": "A"}
